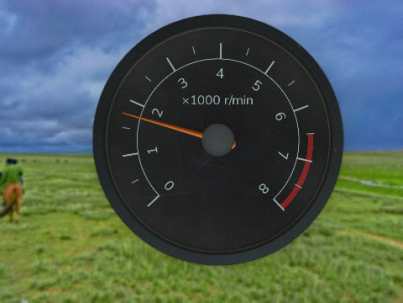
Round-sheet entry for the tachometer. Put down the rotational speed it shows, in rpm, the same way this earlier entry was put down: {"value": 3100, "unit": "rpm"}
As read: {"value": 1750, "unit": "rpm"}
